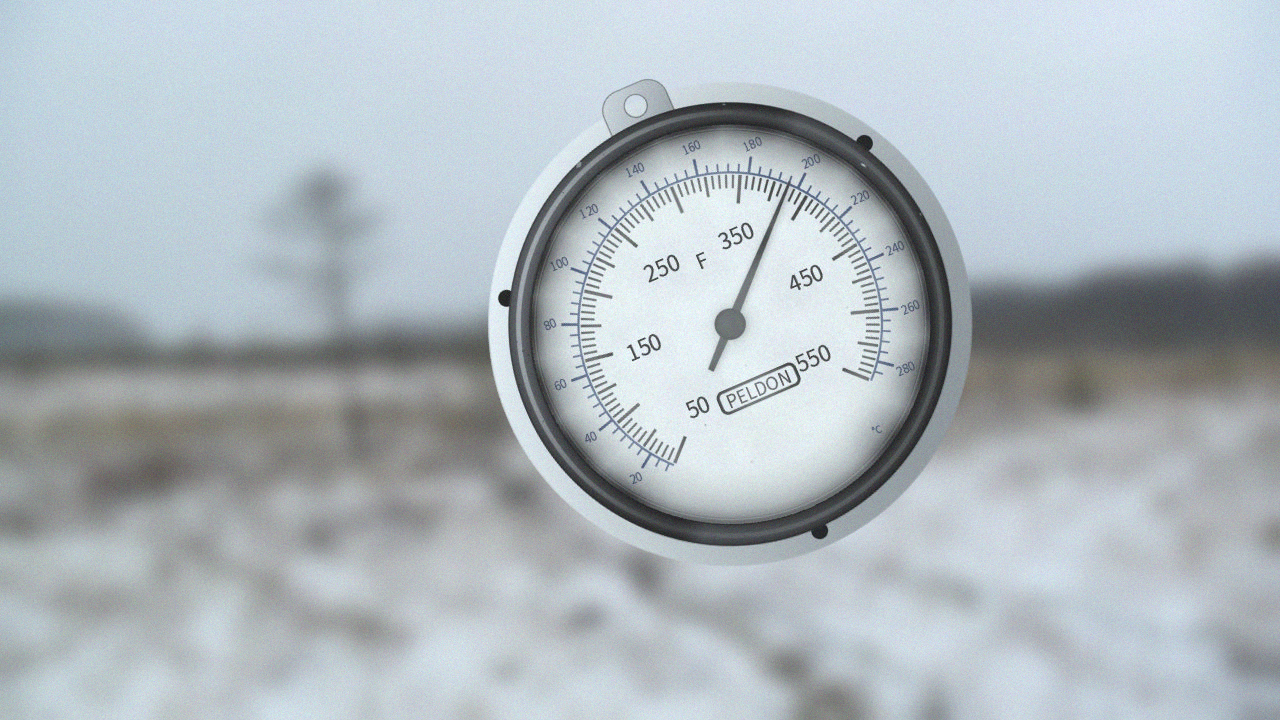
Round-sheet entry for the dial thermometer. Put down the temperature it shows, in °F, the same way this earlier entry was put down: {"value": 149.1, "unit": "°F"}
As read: {"value": 385, "unit": "°F"}
